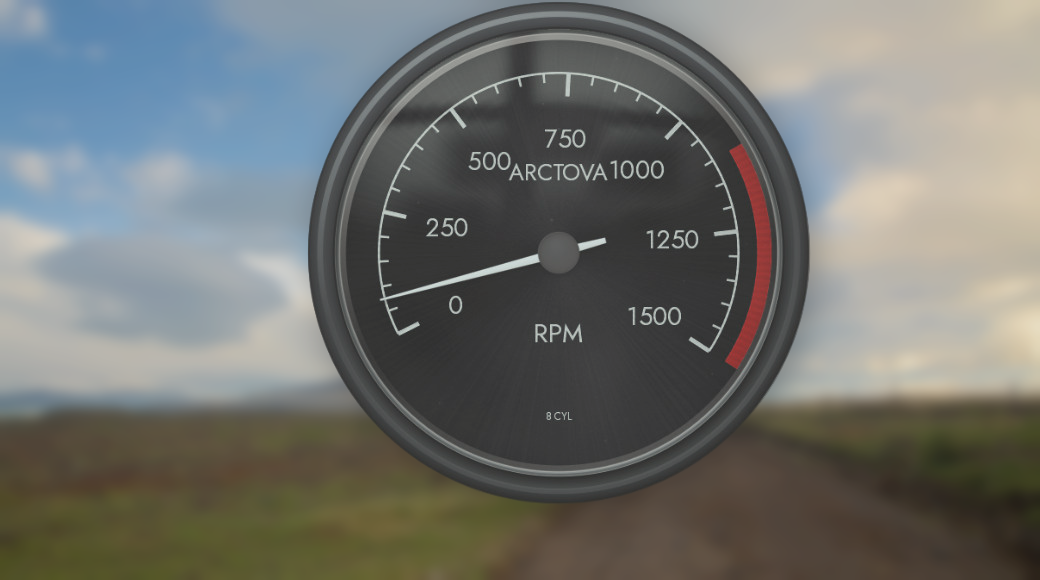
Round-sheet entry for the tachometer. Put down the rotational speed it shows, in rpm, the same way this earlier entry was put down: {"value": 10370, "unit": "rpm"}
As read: {"value": 75, "unit": "rpm"}
